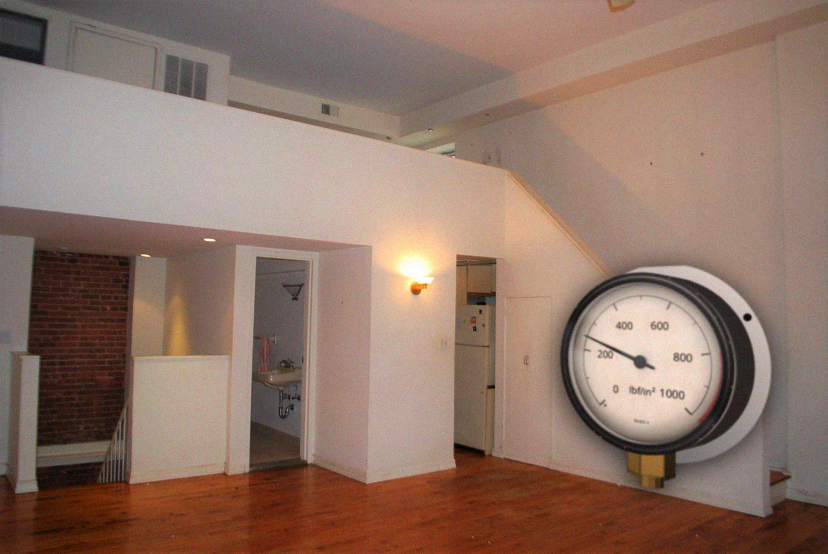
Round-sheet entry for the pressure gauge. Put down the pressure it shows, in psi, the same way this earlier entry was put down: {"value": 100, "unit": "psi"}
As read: {"value": 250, "unit": "psi"}
